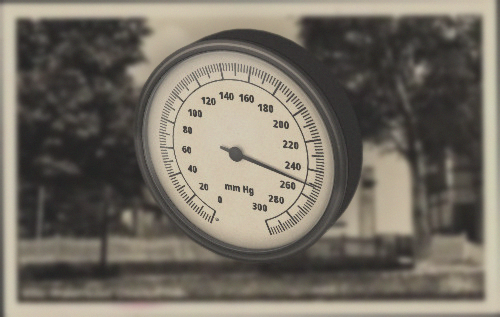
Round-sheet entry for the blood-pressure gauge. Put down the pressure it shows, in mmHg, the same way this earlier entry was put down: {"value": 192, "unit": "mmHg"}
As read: {"value": 250, "unit": "mmHg"}
